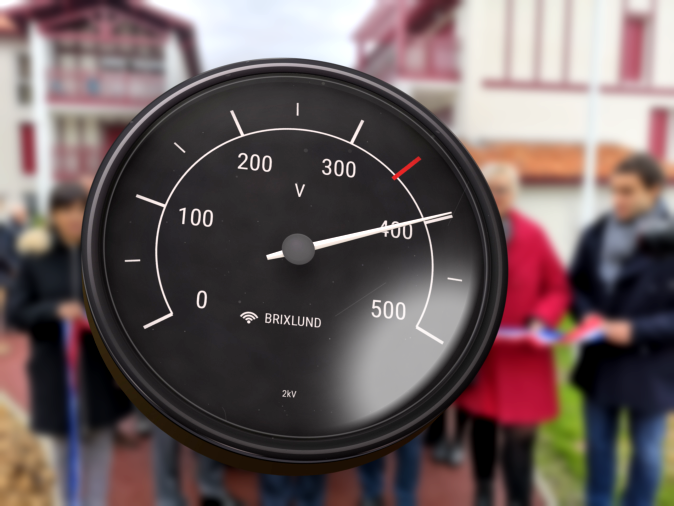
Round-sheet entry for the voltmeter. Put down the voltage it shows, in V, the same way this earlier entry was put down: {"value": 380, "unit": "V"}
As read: {"value": 400, "unit": "V"}
